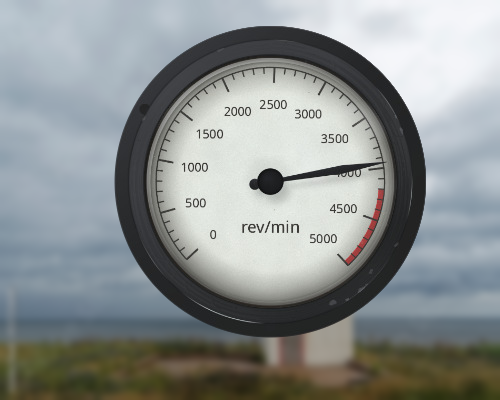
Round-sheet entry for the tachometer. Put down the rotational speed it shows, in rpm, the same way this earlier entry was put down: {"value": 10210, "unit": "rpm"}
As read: {"value": 3950, "unit": "rpm"}
